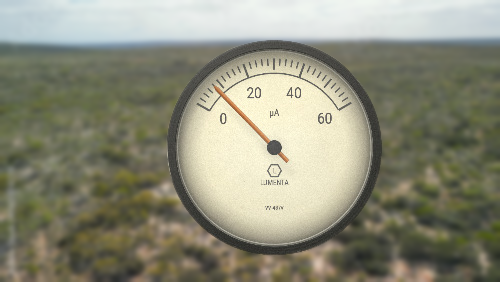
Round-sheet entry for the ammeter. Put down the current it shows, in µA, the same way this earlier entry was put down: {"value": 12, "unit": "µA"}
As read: {"value": 8, "unit": "µA"}
